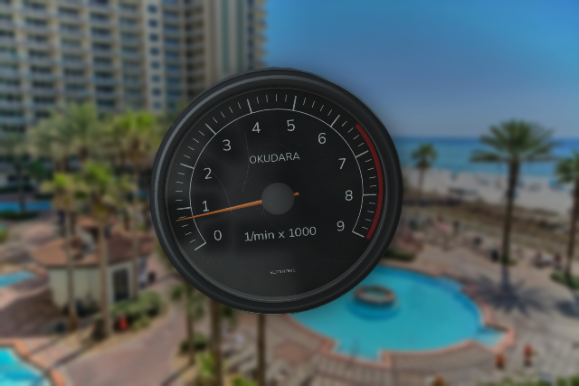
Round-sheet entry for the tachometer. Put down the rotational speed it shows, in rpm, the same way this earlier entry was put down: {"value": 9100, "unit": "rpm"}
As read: {"value": 800, "unit": "rpm"}
